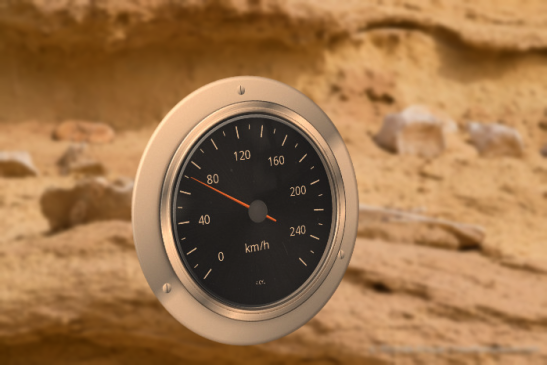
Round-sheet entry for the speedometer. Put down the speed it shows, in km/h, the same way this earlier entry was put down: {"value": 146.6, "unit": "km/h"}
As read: {"value": 70, "unit": "km/h"}
